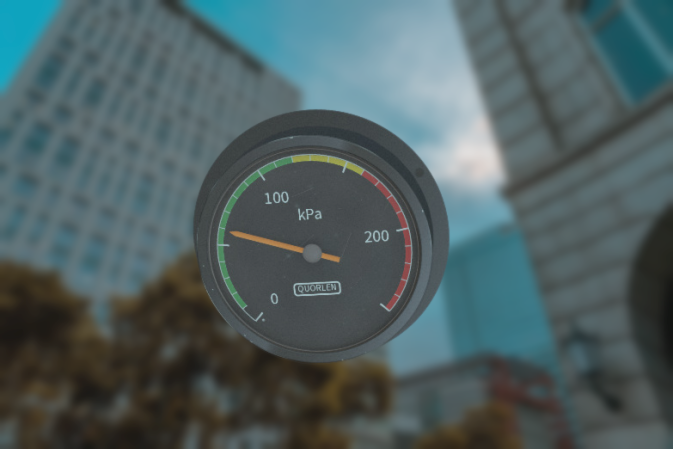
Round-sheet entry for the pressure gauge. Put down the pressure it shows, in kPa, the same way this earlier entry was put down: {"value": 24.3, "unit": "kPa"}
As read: {"value": 60, "unit": "kPa"}
